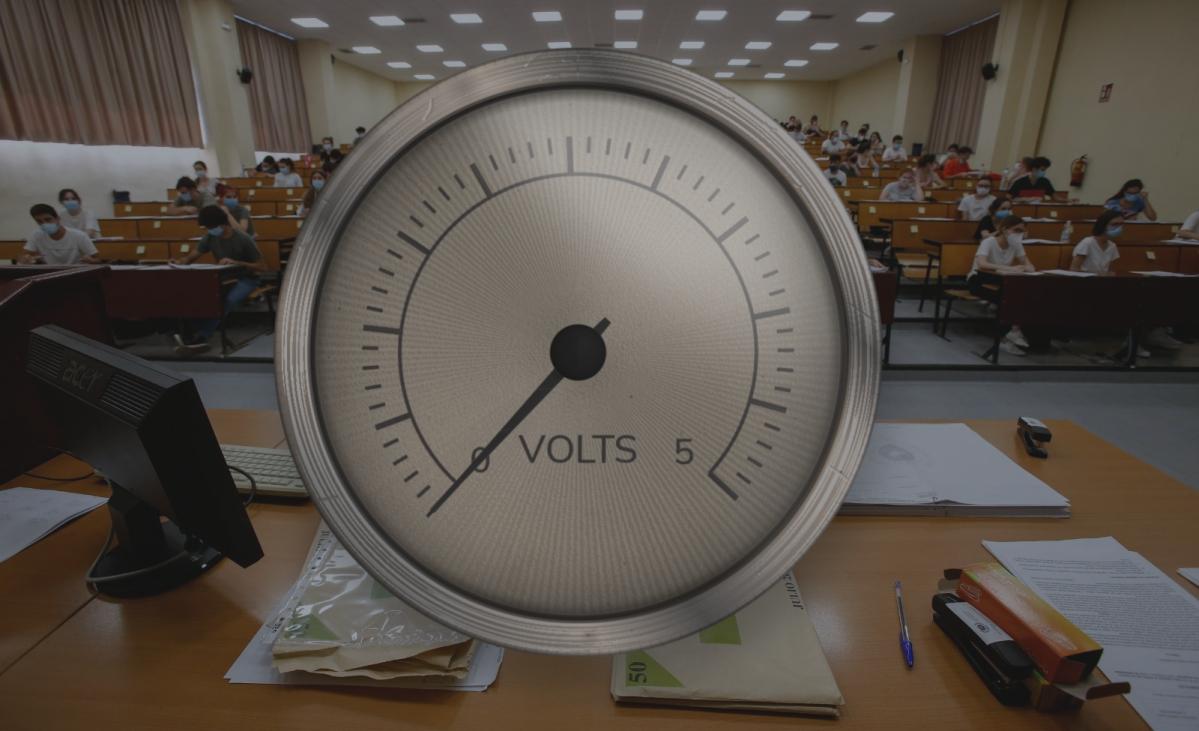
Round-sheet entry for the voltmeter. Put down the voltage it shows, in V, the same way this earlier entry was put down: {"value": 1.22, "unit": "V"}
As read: {"value": 0, "unit": "V"}
